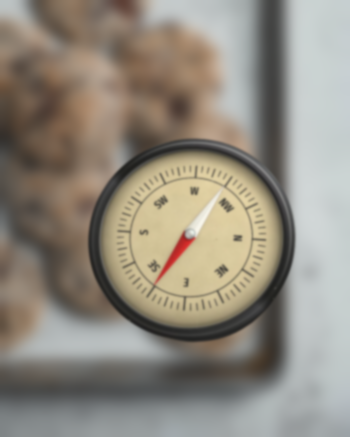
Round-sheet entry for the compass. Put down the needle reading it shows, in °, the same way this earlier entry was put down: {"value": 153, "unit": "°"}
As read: {"value": 120, "unit": "°"}
